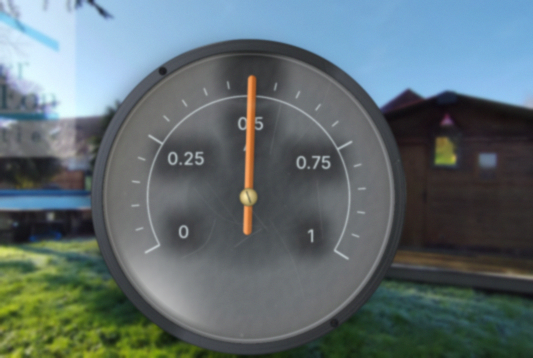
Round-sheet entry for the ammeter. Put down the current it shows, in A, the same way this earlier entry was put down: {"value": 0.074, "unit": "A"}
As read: {"value": 0.5, "unit": "A"}
